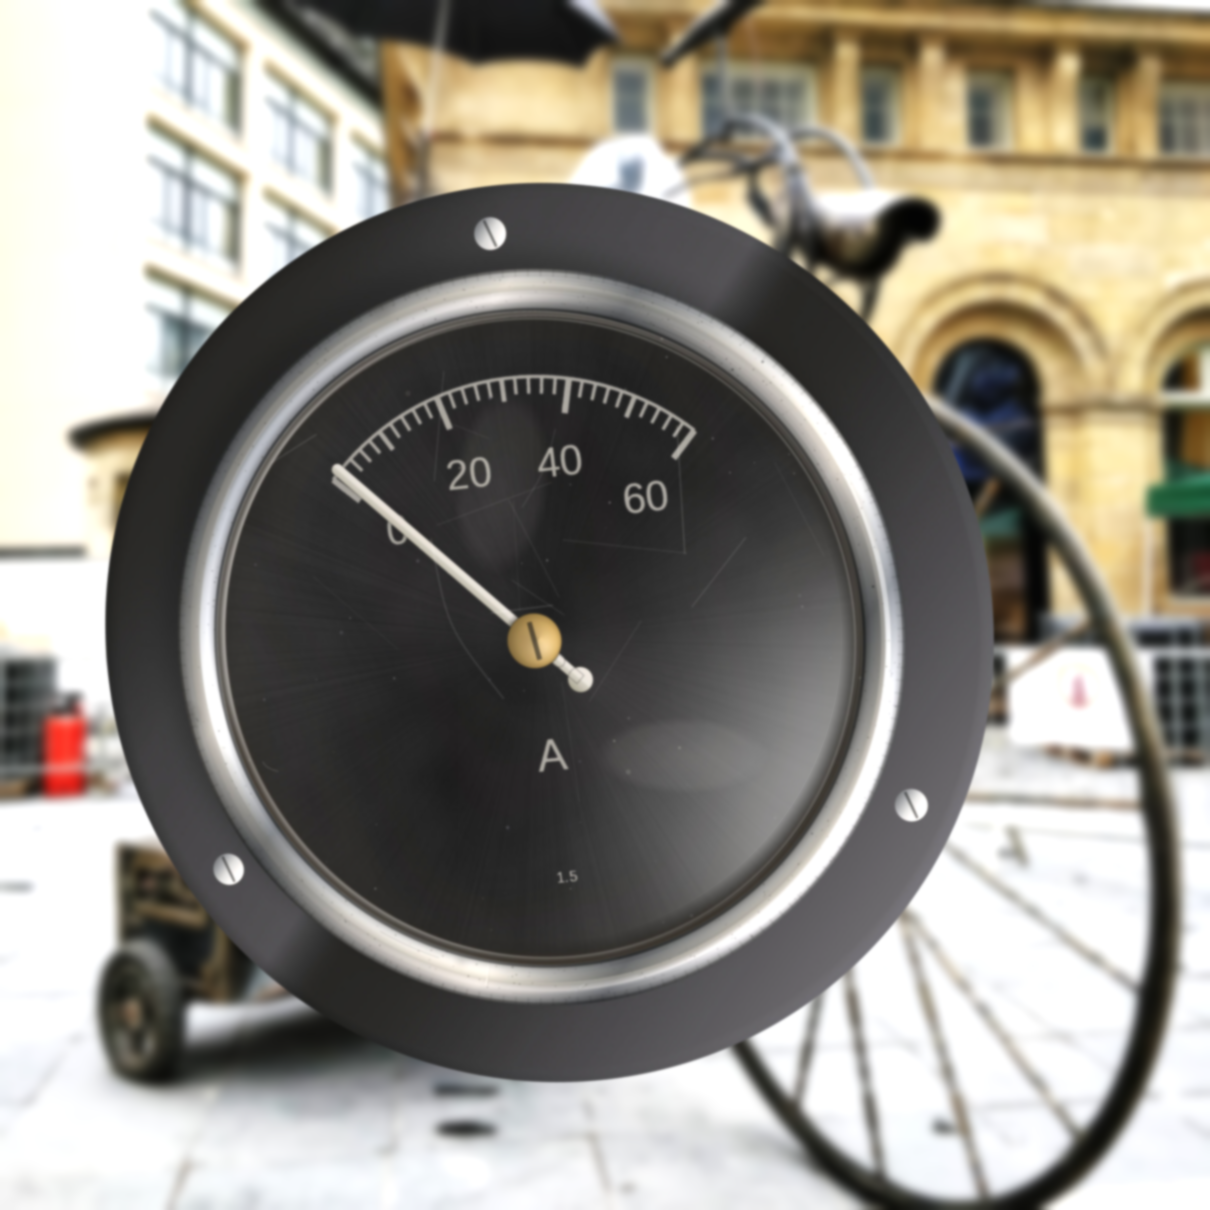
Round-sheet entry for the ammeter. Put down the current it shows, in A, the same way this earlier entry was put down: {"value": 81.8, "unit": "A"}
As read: {"value": 2, "unit": "A"}
